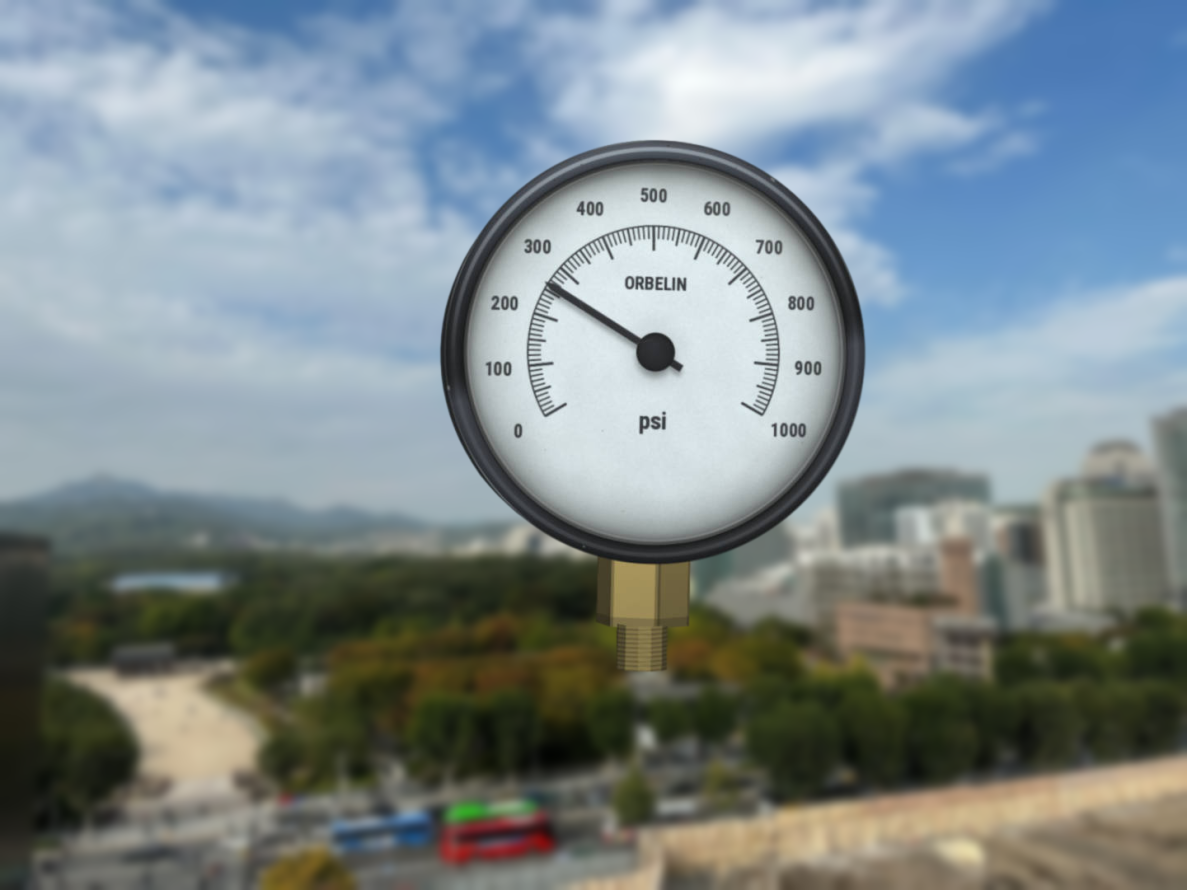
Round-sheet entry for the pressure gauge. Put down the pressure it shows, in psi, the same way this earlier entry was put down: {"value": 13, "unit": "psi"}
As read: {"value": 260, "unit": "psi"}
